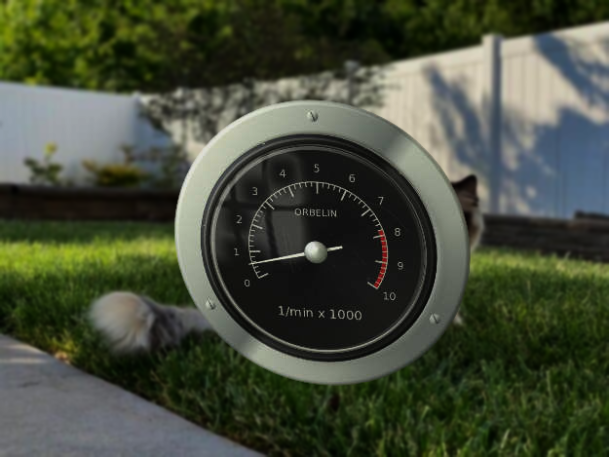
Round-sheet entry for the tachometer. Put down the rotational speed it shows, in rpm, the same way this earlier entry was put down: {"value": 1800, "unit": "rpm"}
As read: {"value": 600, "unit": "rpm"}
